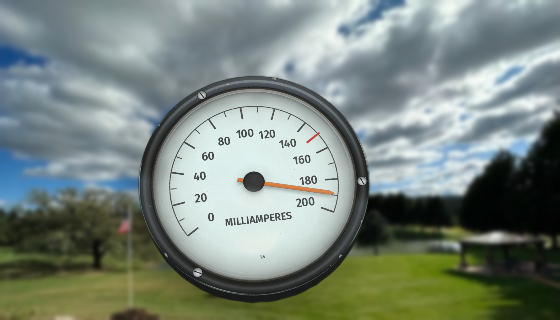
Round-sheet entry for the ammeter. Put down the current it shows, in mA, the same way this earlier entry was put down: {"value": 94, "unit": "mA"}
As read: {"value": 190, "unit": "mA"}
